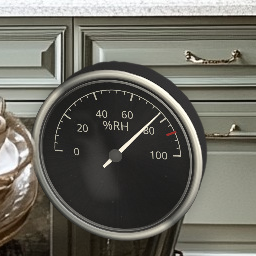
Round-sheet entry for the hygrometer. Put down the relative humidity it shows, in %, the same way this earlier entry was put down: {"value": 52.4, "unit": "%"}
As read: {"value": 76, "unit": "%"}
